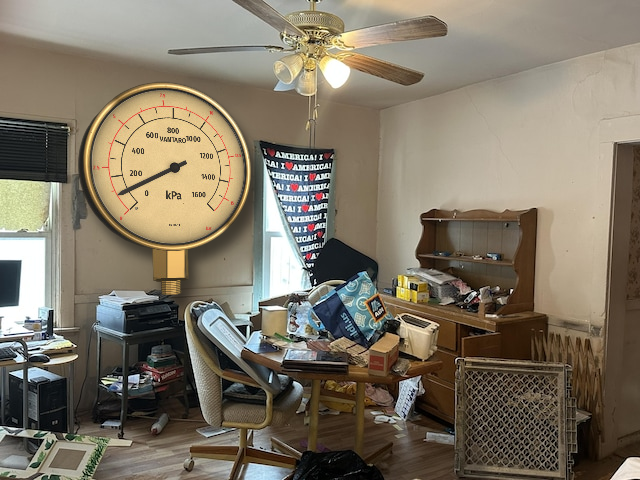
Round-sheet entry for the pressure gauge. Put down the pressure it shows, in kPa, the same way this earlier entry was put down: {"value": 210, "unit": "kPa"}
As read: {"value": 100, "unit": "kPa"}
